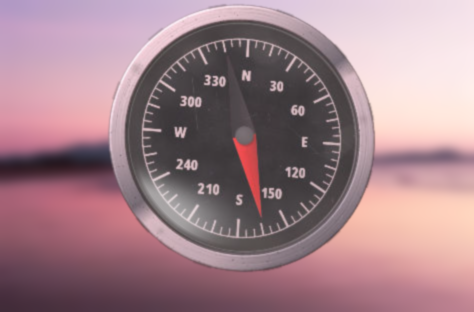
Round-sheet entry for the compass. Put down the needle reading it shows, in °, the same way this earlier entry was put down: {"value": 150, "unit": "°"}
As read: {"value": 165, "unit": "°"}
